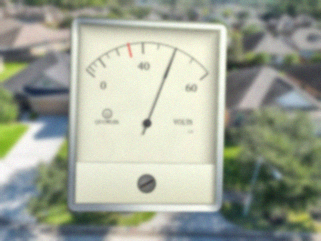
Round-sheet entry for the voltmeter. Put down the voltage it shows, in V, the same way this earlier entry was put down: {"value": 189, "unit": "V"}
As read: {"value": 50, "unit": "V"}
